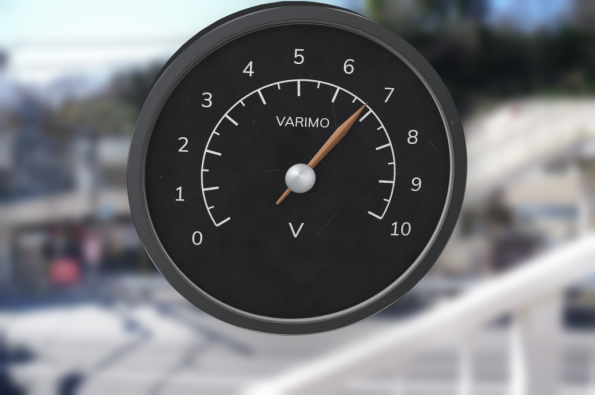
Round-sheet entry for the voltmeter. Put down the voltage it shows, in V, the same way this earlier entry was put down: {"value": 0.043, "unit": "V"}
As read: {"value": 6.75, "unit": "V"}
